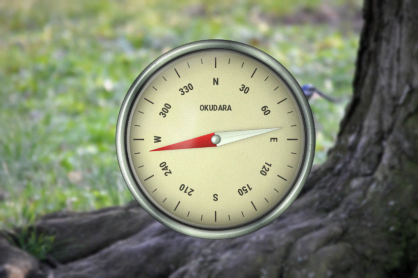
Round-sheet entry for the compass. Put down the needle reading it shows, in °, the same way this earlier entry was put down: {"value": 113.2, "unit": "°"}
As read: {"value": 260, "unit": "°"}
